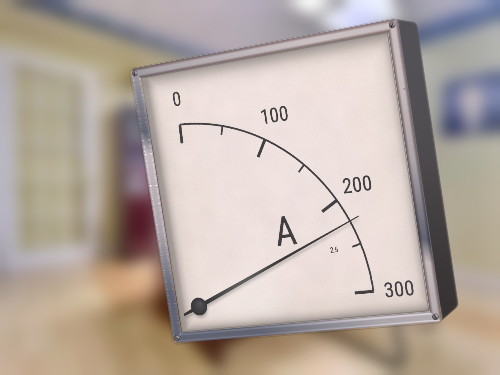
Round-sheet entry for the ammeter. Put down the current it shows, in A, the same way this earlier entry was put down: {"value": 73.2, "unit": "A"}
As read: {"value": 225, "unit": "A"}
